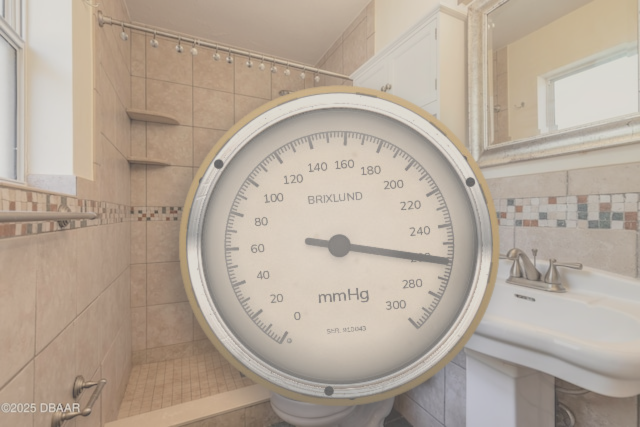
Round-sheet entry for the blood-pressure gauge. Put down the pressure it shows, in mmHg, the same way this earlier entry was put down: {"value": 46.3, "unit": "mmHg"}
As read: {"value": 260, "unit": "mmHg"}
